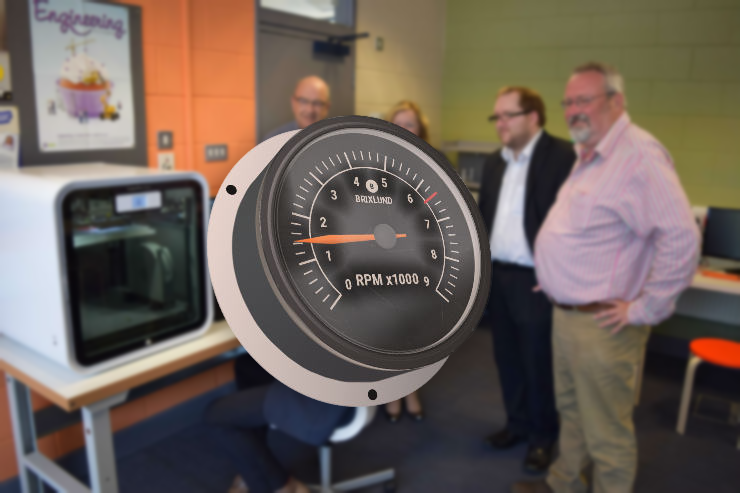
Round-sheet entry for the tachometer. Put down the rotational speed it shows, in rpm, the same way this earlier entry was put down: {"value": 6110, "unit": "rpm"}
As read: {"value": 1400, "unit": "rpm"}
